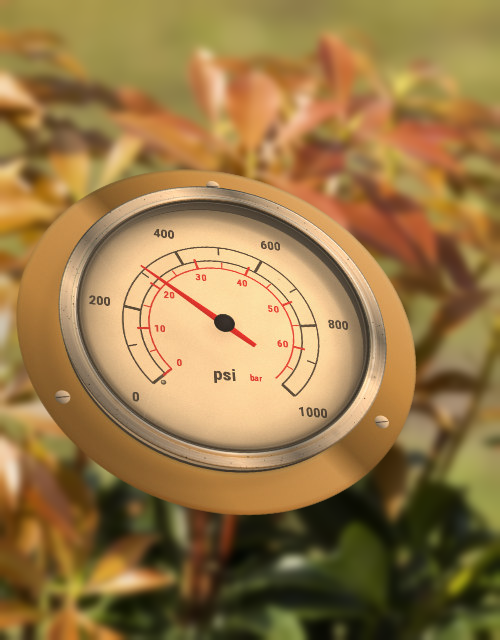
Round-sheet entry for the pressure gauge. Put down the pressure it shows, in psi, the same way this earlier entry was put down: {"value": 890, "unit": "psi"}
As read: {"value": 300, "unit": "psi"}
